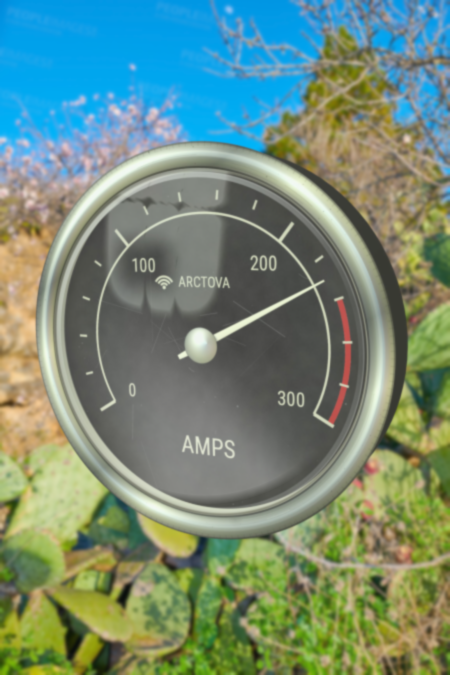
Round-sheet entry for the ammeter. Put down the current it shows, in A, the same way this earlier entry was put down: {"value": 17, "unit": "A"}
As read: {"value": 230, "unit": "A"}
